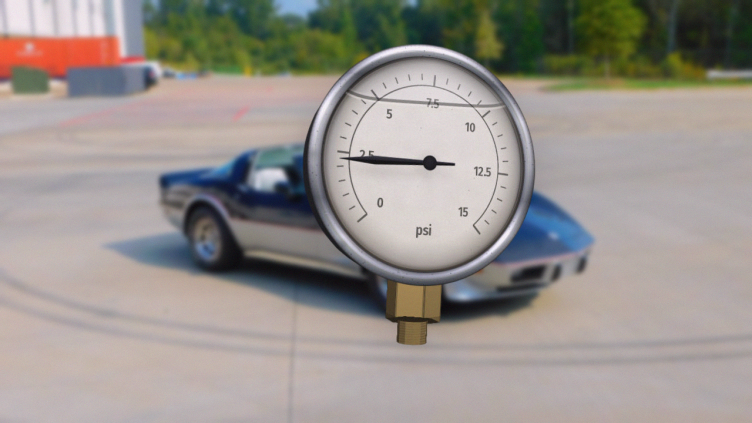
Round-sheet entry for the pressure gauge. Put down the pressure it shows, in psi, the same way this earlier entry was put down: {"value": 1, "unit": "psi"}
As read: {"value": 2.25, "unit": "psi"}
